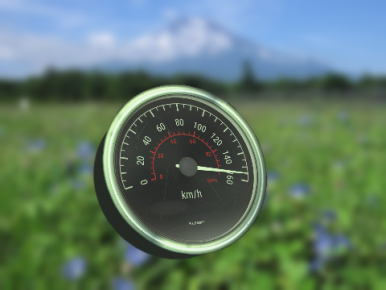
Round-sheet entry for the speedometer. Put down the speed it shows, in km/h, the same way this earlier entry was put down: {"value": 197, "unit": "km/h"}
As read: {"value": 155, "unit": "km/h"}
